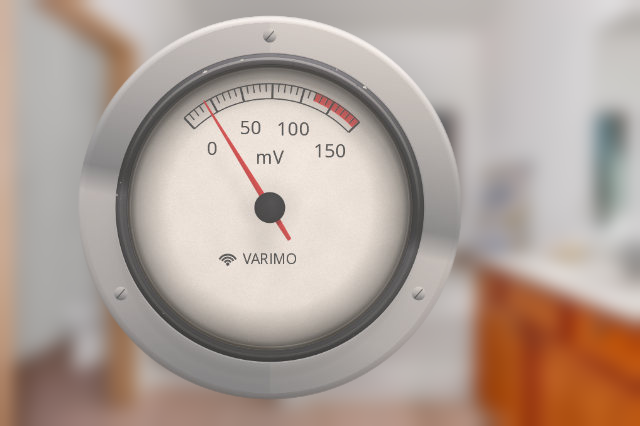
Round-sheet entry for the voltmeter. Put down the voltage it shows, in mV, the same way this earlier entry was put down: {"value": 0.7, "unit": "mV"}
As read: {"value": 20, "unit": "mV"}
